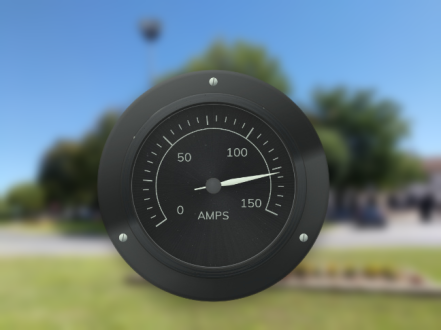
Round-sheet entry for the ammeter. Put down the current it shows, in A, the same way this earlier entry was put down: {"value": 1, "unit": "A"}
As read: {"value": 127.5, "unit": "A"}
